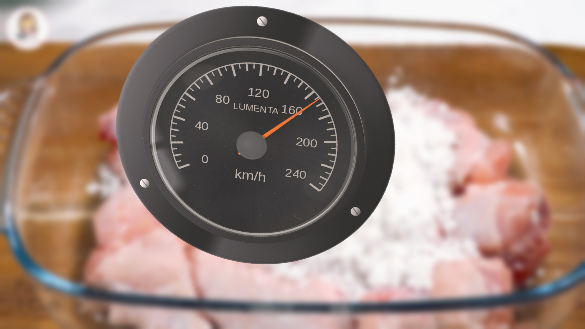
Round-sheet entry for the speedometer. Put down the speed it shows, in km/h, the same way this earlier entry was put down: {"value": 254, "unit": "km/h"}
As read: {"value": 165, "unit": "km/h"}
